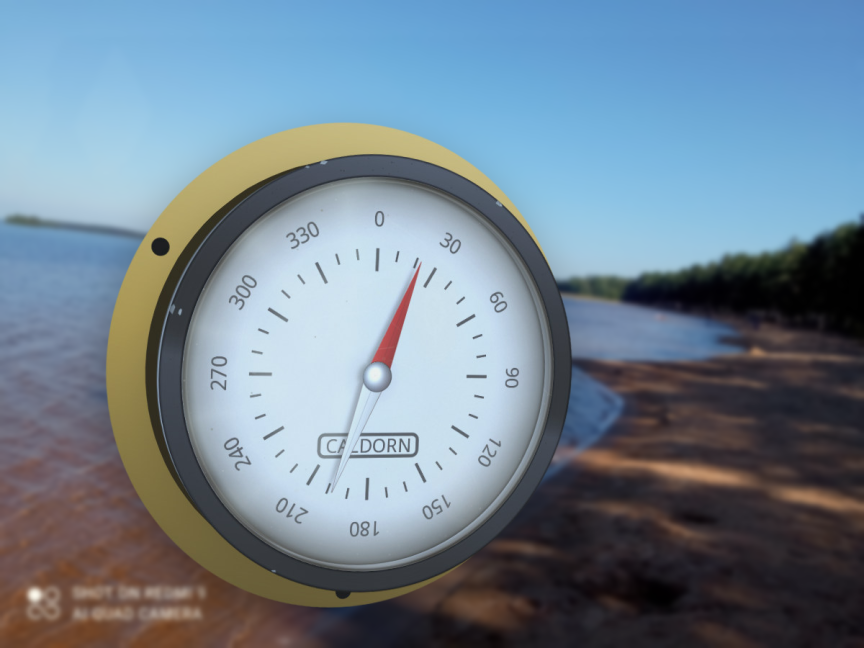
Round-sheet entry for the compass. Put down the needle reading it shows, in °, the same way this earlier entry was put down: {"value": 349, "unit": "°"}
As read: {"value": 20, "unit": "°"}
